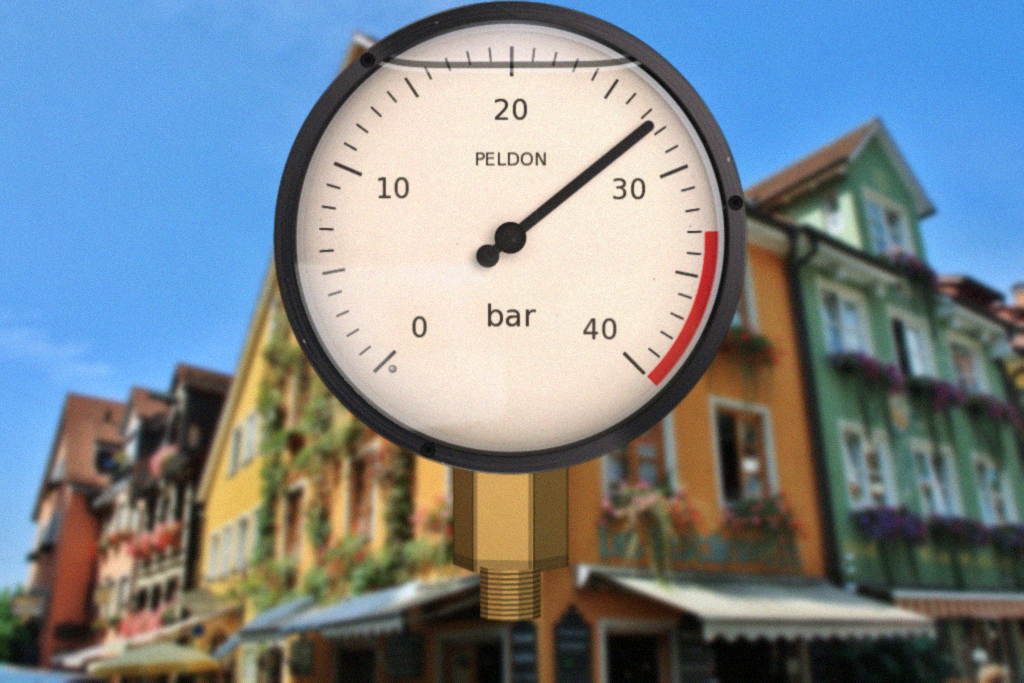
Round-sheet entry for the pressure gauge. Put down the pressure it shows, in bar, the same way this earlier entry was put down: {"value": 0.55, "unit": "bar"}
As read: {"value": 27.5, "unit": "bar"}
